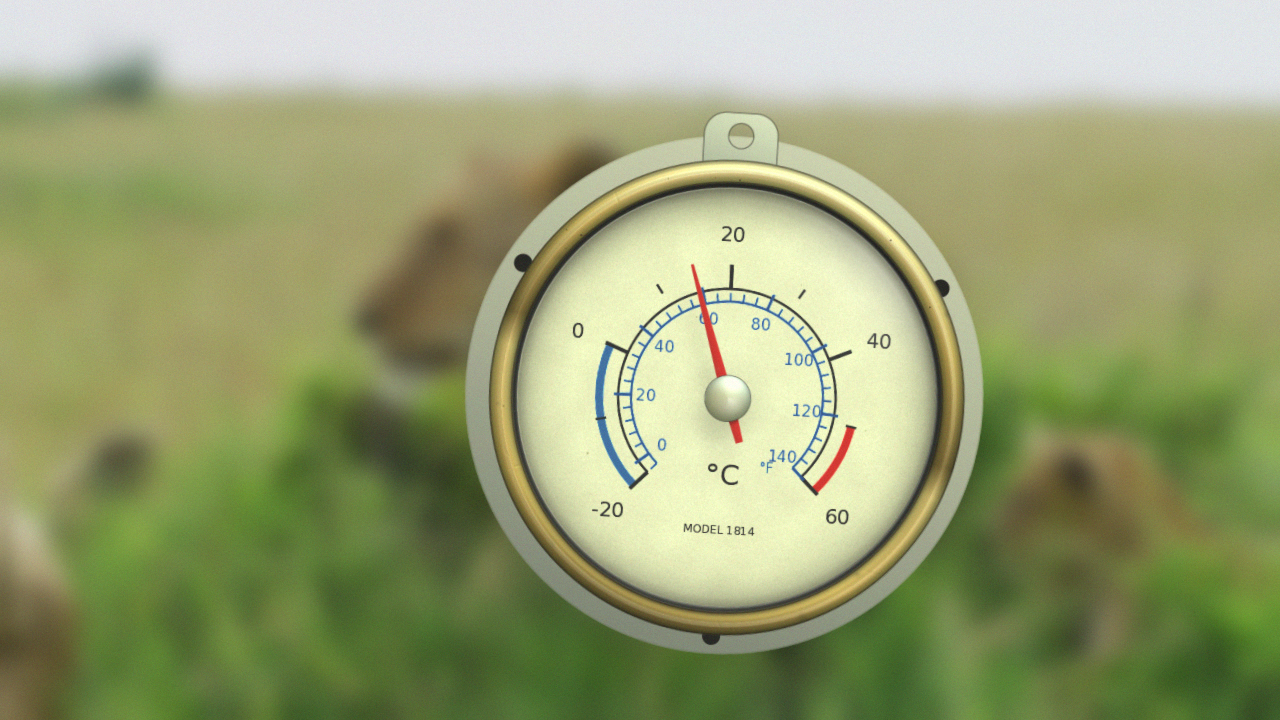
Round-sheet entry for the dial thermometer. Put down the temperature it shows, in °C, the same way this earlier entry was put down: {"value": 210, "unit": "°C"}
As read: {"value": 15, "unit": "°C"}
